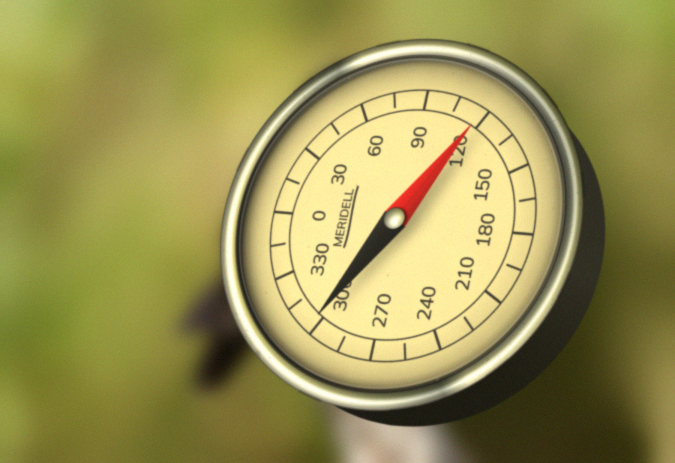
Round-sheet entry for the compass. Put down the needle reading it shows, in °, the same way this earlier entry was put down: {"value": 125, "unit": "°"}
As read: {"value": 120, "unit": "°"}
